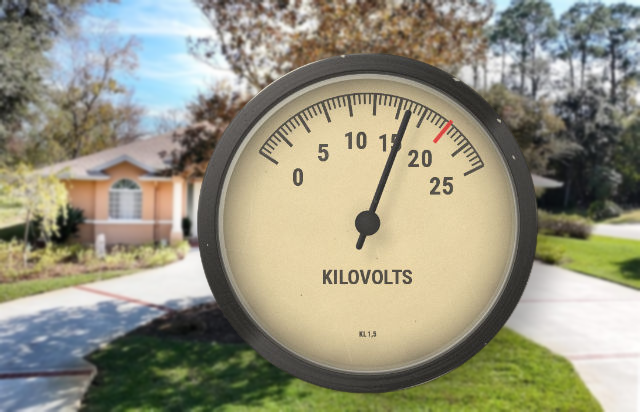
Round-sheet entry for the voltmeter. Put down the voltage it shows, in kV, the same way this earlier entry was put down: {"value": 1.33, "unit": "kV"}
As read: {"value": 16, "unit": "kV"}
